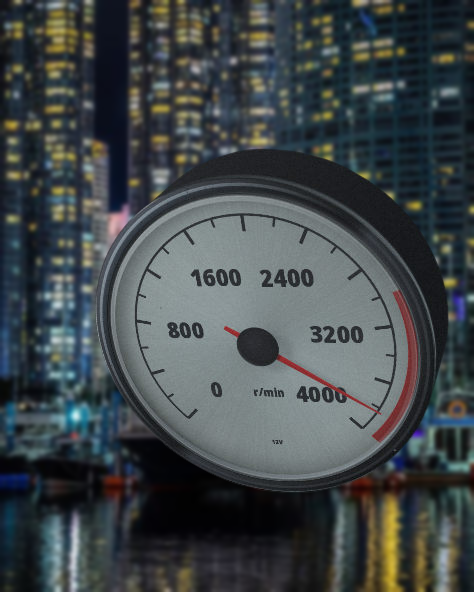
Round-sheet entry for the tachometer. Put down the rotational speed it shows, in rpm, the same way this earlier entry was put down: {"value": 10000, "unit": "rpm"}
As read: {"value": 3800, "unit": "rpm"}
